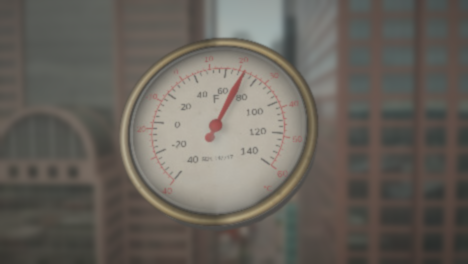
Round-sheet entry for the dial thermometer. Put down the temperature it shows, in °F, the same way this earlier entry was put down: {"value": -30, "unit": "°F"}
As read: {"value": 72, "unit": "°F"}
